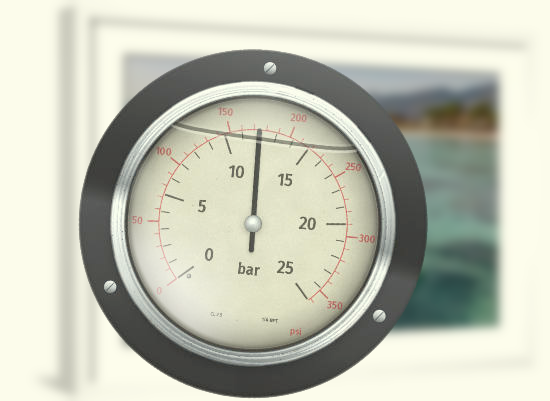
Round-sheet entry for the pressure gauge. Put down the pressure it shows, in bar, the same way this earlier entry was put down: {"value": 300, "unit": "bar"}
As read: {"value": 12, "unit": "bar"}
